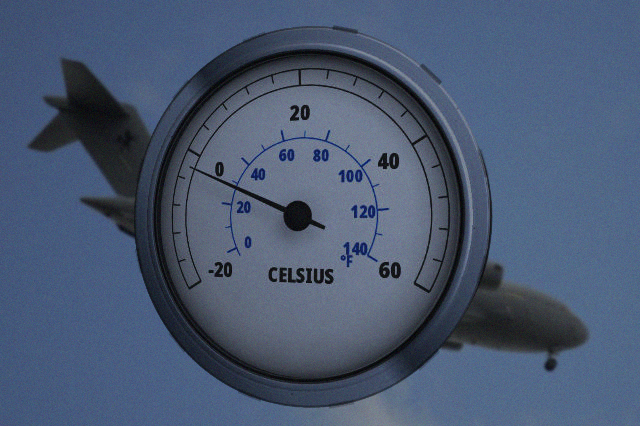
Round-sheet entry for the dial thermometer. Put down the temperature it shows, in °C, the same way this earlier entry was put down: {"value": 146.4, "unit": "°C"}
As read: {"value": -2, "unit": "°C"}
